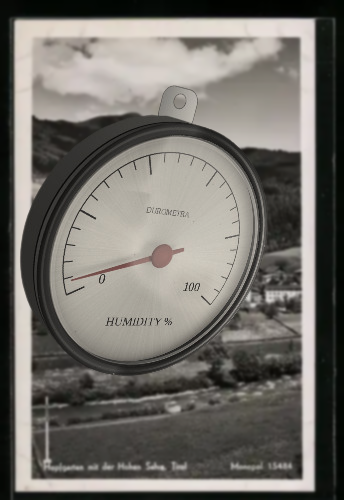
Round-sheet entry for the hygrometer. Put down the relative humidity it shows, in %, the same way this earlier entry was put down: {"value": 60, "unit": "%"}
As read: {"value": 4, "unit": "%"}
